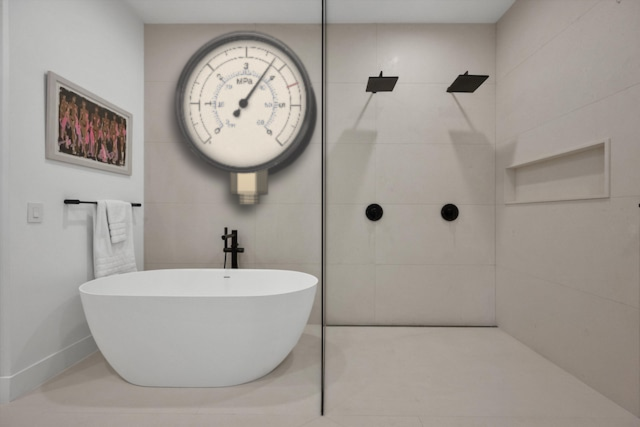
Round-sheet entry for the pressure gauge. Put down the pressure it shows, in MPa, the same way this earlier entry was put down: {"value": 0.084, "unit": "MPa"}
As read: {"value": 3.75, "unit": "MPa"}
